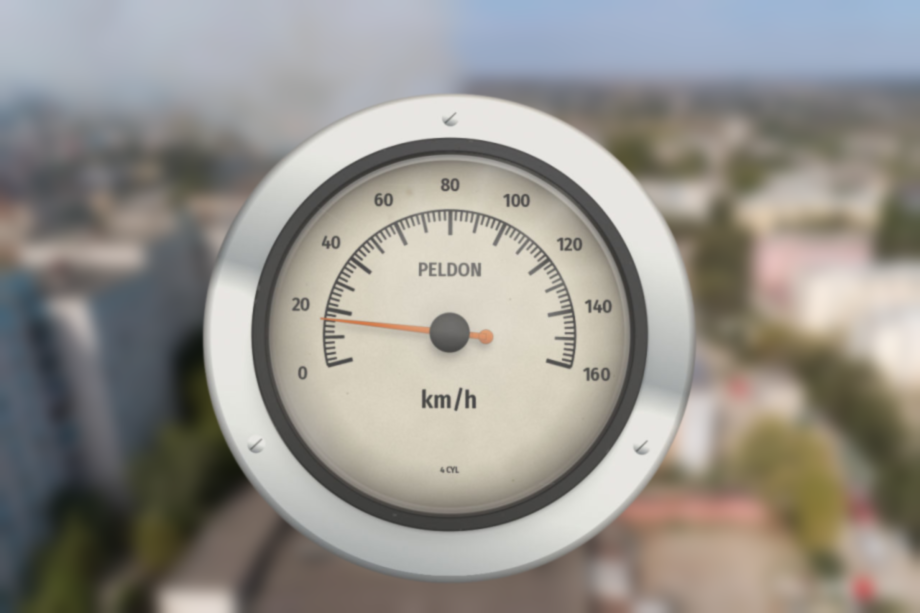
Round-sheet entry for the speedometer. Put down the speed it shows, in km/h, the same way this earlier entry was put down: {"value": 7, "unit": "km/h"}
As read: {"value": 16, "unit": "km/h"}
